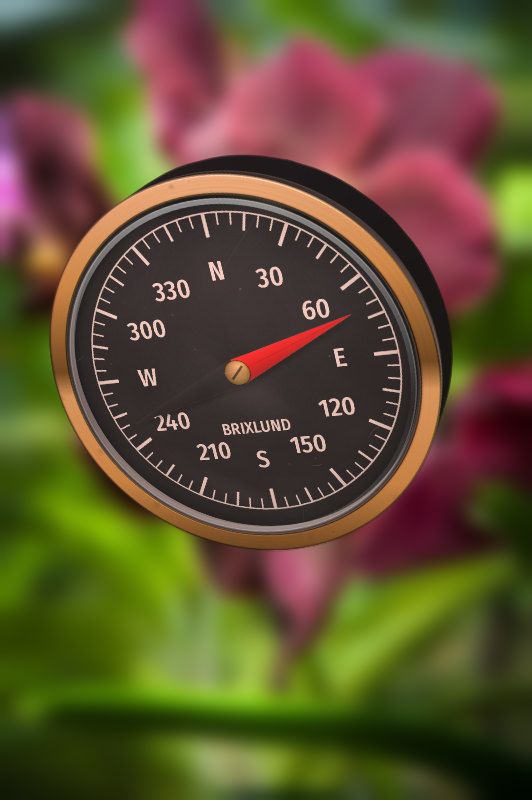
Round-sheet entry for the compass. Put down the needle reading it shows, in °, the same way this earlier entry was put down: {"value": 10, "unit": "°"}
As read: {"value": 70, "unit": "°"}
